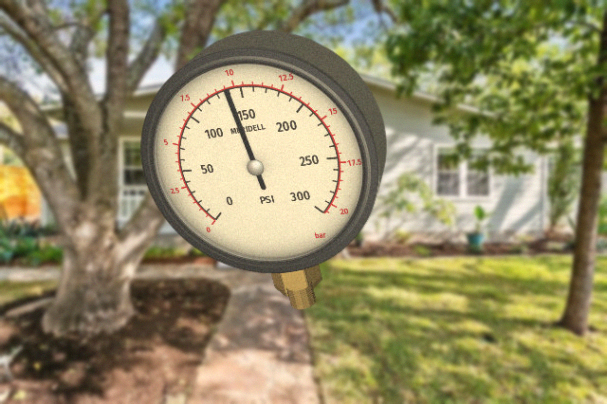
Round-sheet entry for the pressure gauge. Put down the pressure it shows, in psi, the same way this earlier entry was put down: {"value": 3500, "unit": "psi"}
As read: {"value": 140, "unit": "psi"}
